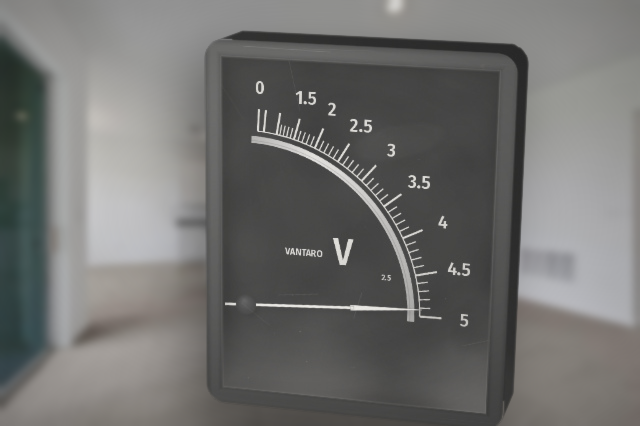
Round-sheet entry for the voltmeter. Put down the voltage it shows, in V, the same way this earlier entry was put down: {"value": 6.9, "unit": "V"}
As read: {"value": 4.9, "unit": "V"}
